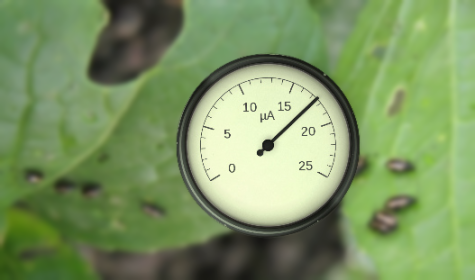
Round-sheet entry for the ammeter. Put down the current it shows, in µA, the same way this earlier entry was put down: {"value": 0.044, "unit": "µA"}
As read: {"value": 17.5, "unit": "µA"}
